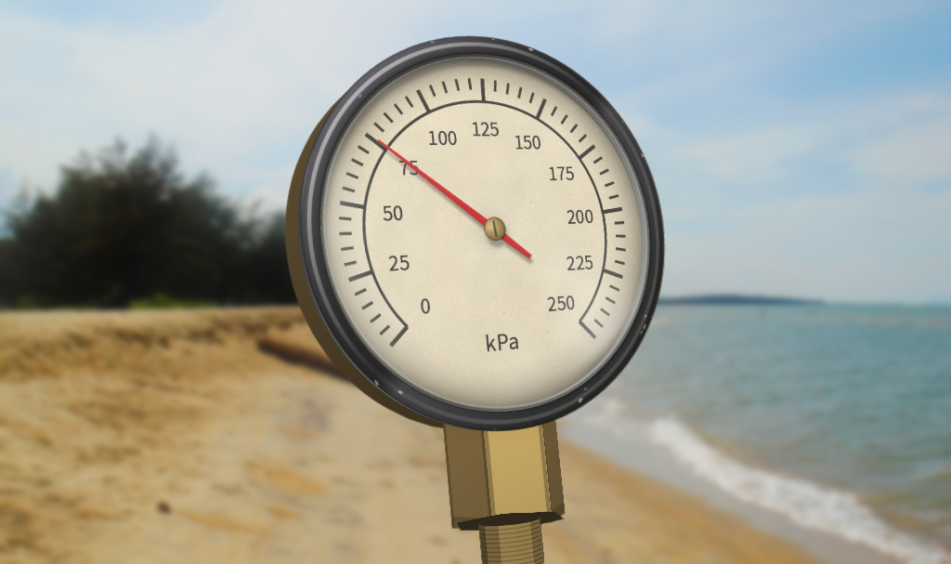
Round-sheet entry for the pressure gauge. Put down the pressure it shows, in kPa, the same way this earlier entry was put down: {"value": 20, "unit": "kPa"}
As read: {"value": 75, "unit": "kPa"}
